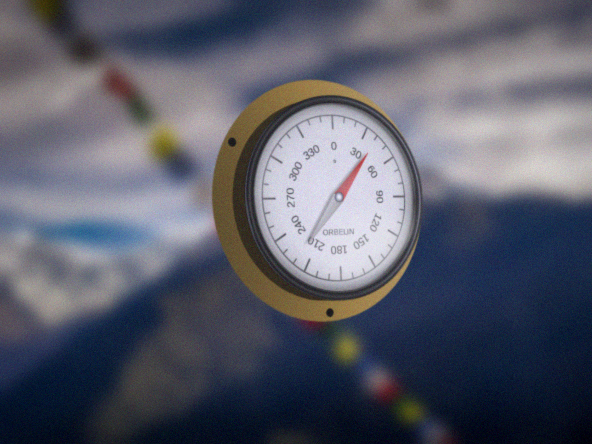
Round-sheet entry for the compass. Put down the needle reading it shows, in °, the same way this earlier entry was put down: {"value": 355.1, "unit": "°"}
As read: {"value": 40, "unit": "°"}
